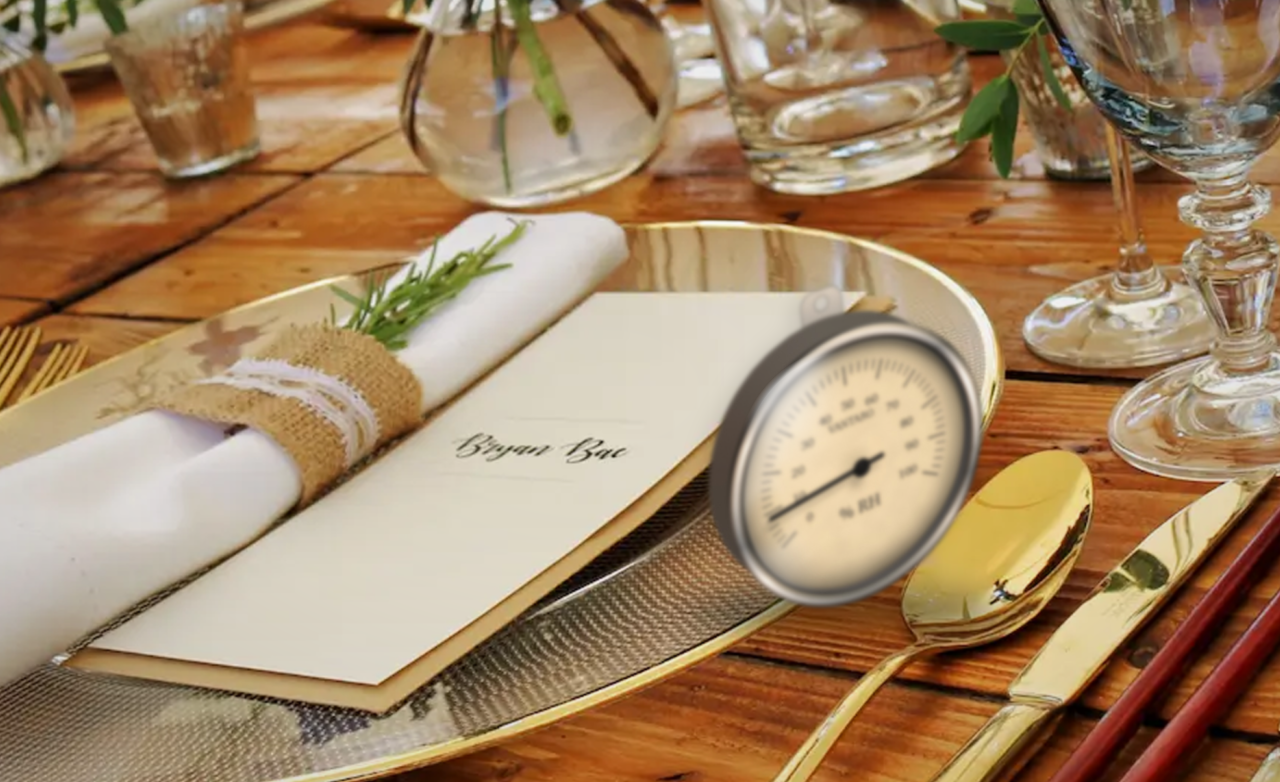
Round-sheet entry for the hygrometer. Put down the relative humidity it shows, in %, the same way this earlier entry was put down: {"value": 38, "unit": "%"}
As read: {"value": 10, "unit": "%"}
